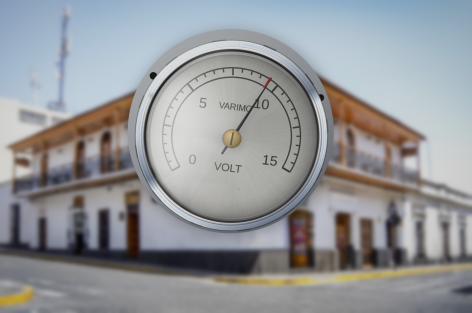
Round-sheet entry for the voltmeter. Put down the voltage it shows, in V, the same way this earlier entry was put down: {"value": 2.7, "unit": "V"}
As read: {"value": 9.5, "unit": "V"}
